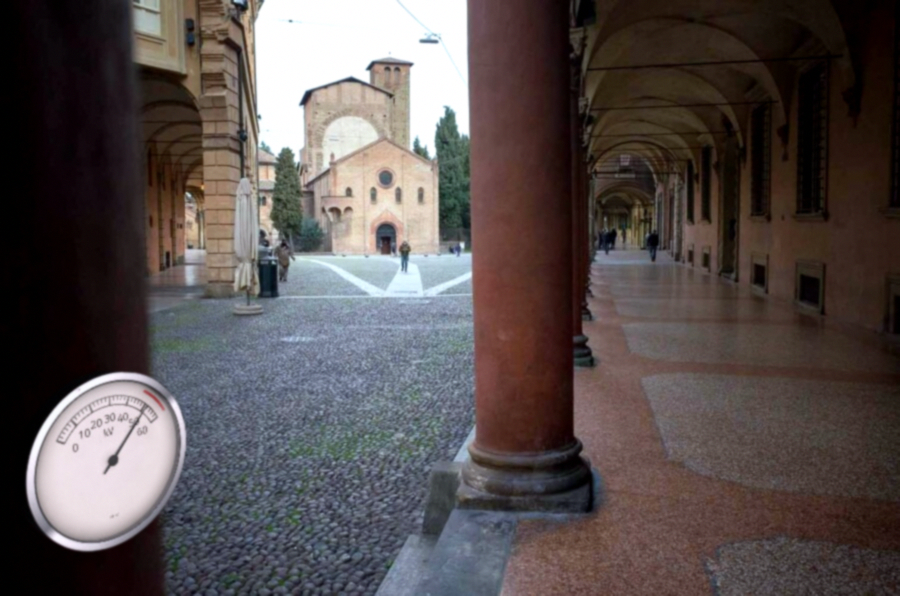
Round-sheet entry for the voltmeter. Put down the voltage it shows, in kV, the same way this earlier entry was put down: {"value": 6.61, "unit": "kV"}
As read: {"value": 50, "unit": "kV"}
